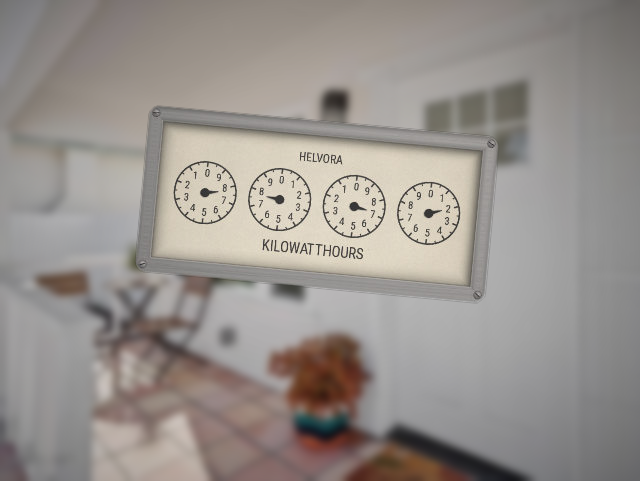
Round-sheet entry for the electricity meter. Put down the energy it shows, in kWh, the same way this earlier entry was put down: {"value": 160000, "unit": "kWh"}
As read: {"value": 7772, "unit": "kWh"}
